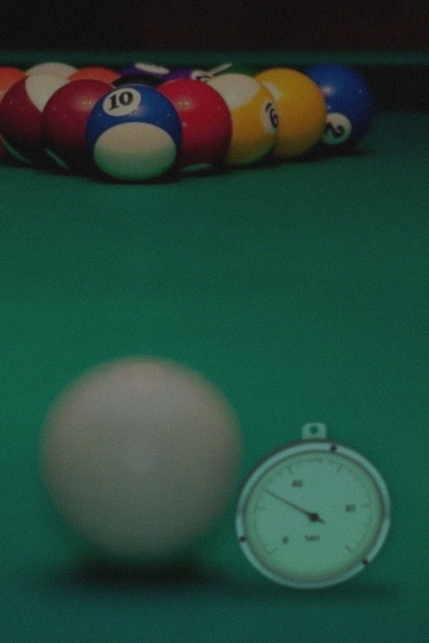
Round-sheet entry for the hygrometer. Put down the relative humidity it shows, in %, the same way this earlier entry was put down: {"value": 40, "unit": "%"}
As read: {"value": 28, "unit": "%"}
